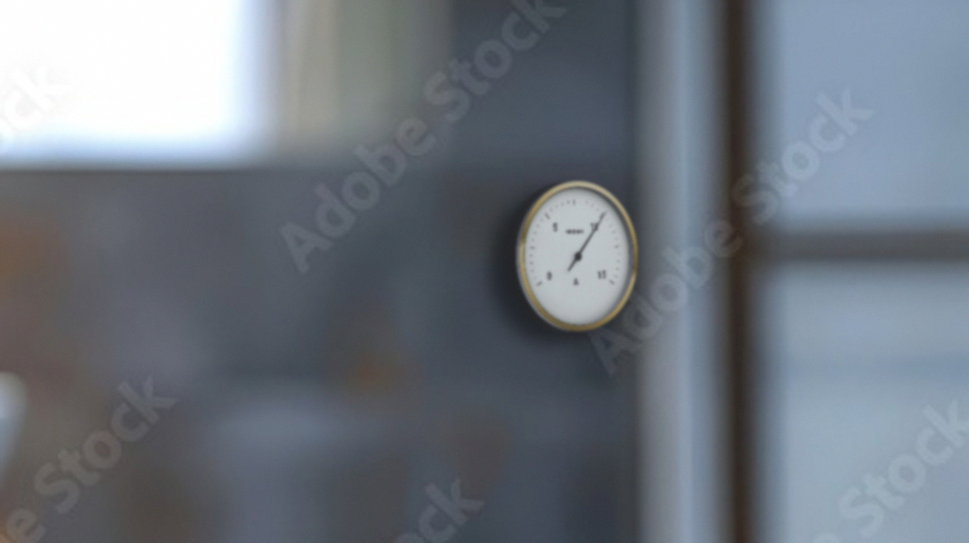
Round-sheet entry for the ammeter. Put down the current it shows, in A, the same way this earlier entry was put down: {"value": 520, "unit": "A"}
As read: {"value": 10, "unit": "A"}
